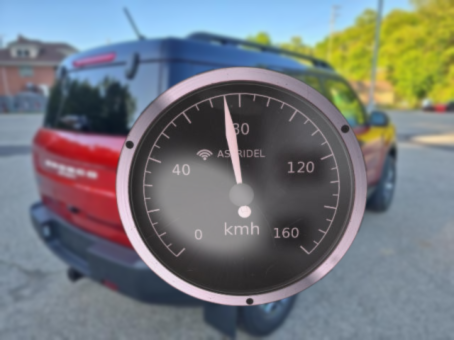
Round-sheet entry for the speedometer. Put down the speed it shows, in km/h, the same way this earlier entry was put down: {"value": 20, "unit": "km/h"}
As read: {"value": 75, "unit": "km/h"}
